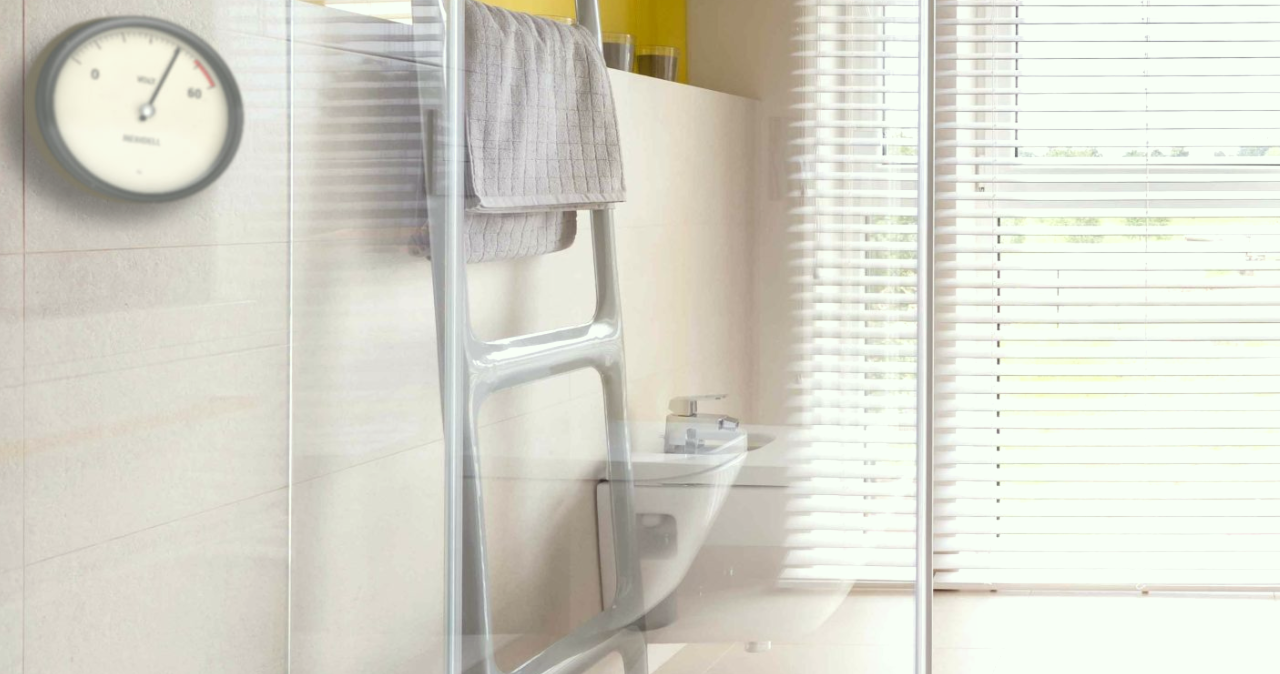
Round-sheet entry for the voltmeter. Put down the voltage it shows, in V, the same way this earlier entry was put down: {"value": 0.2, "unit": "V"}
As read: {"value": 40, "unit": "V"}
